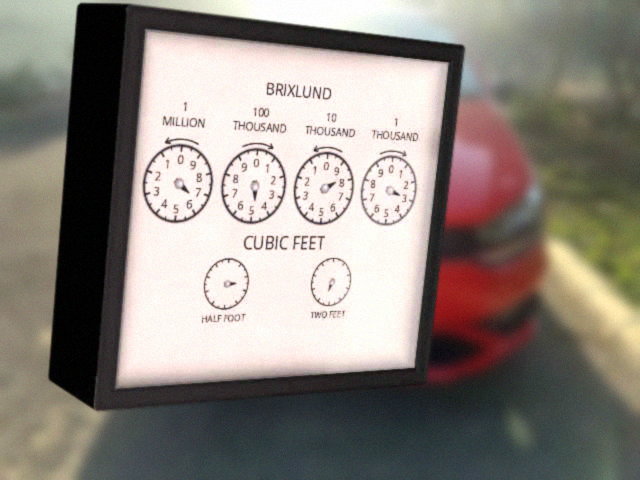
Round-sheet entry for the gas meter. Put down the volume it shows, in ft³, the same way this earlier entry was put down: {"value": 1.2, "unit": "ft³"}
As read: {"value": 648300, "unit": "ft³"}
